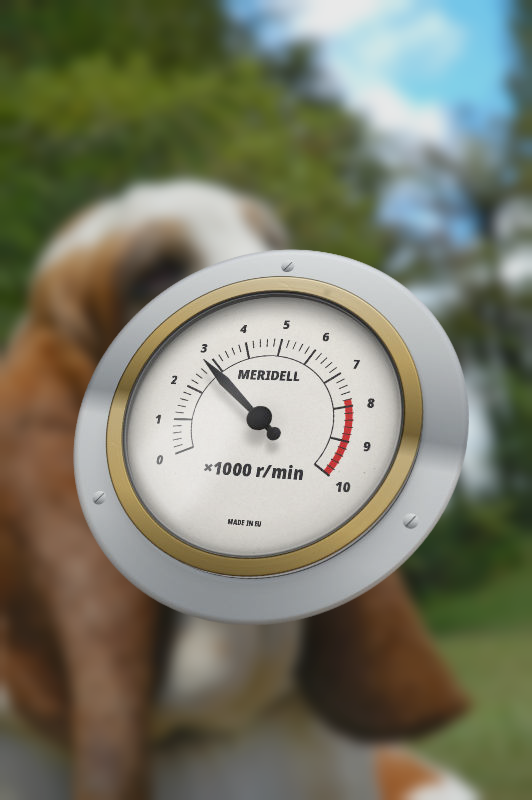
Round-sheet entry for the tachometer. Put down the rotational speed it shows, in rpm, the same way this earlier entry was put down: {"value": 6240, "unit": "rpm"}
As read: {"value": 2800, "unit": "rpm"}
